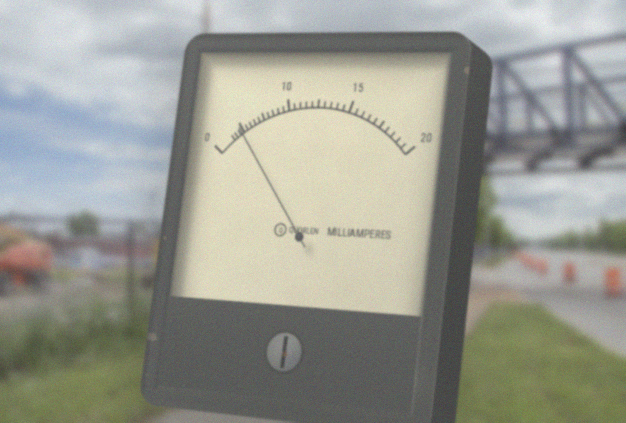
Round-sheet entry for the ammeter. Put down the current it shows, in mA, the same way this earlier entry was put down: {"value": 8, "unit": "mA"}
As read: {"value": 5, "unit": "mA"}
